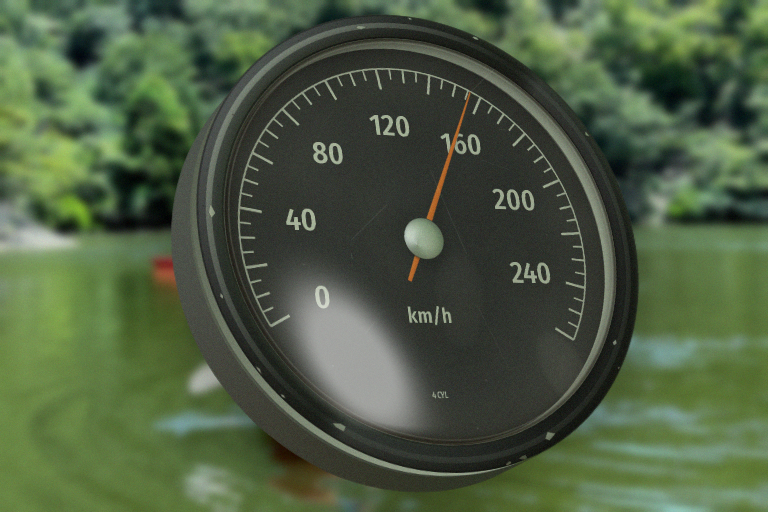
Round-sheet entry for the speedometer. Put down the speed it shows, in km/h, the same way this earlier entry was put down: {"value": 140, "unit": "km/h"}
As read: {"value": 155, "unit": "km/h"}
